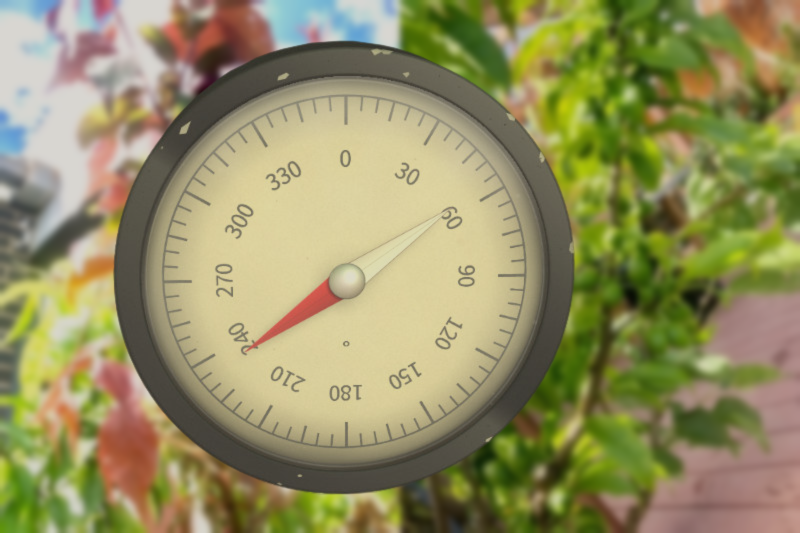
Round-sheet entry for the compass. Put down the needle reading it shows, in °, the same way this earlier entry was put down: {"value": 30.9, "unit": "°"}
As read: {"value": 235, "unit": "°"}
